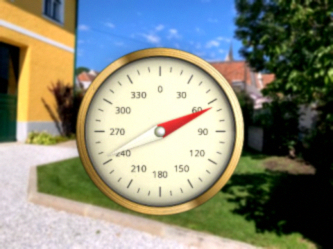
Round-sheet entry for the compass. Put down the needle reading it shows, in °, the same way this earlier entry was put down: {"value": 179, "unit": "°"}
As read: {"value": 65, "unit": "°"}
